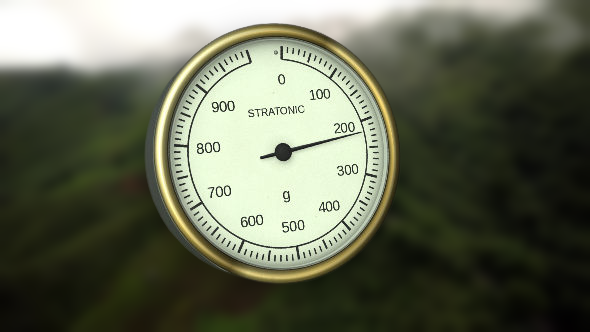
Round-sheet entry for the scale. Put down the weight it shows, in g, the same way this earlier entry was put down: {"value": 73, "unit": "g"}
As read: {"value": 220, "unit": "g"}
